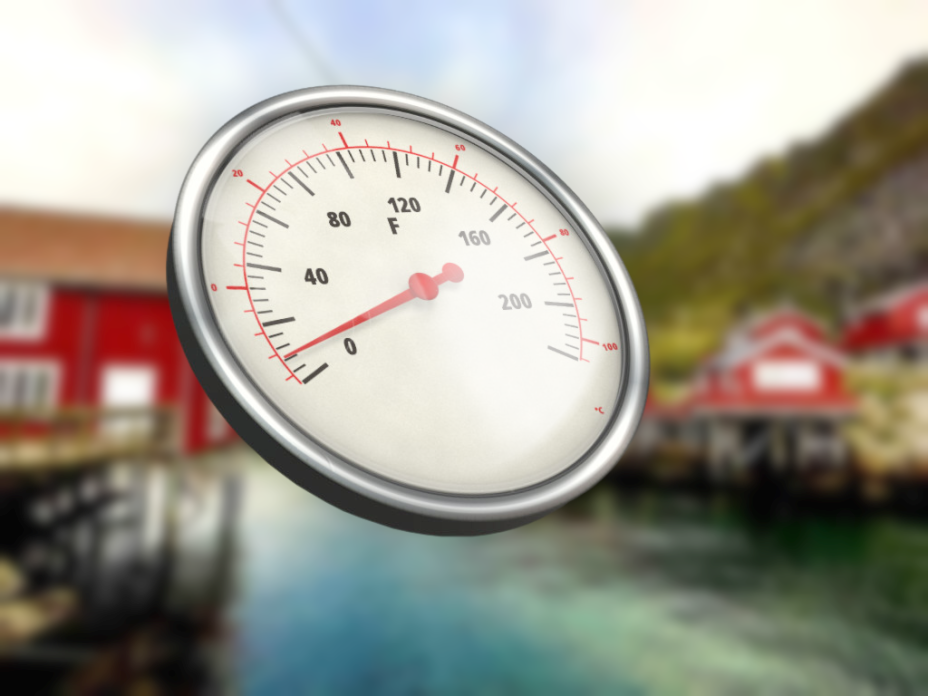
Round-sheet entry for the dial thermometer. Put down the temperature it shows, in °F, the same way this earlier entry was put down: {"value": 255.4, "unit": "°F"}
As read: {"value": 8, "unit": "°F"}
